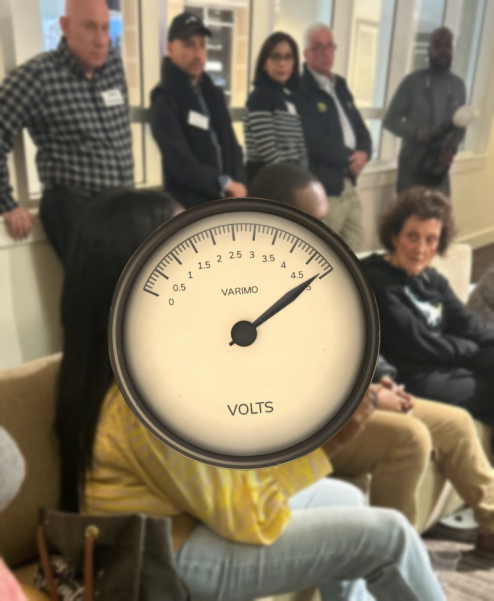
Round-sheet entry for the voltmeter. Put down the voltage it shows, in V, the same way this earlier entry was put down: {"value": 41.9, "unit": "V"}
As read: {"value": 4.9, "unit": "V"}
